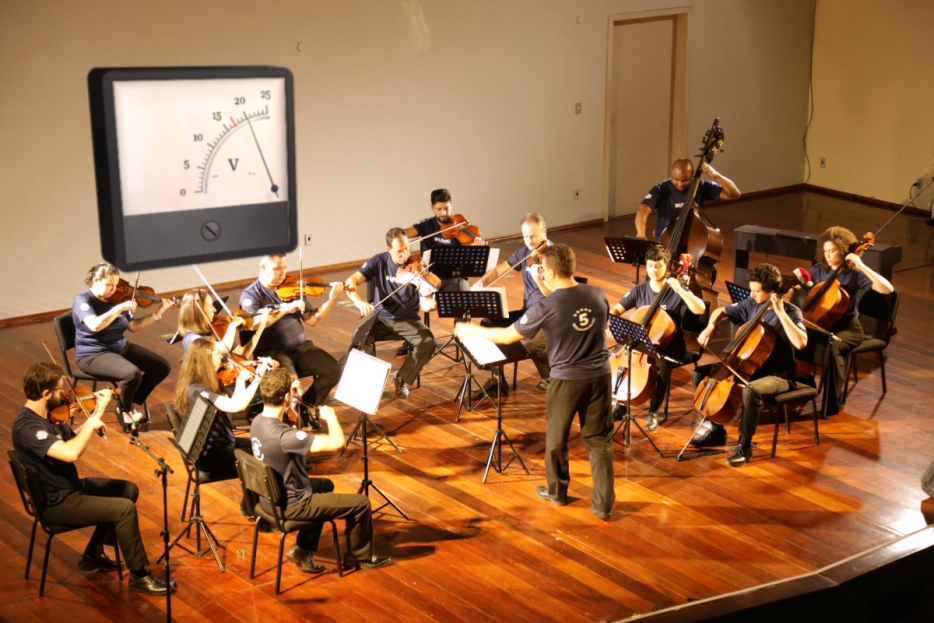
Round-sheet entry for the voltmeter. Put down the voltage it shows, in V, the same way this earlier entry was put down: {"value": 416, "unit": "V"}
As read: {"value": 20, "unit": "V"}
